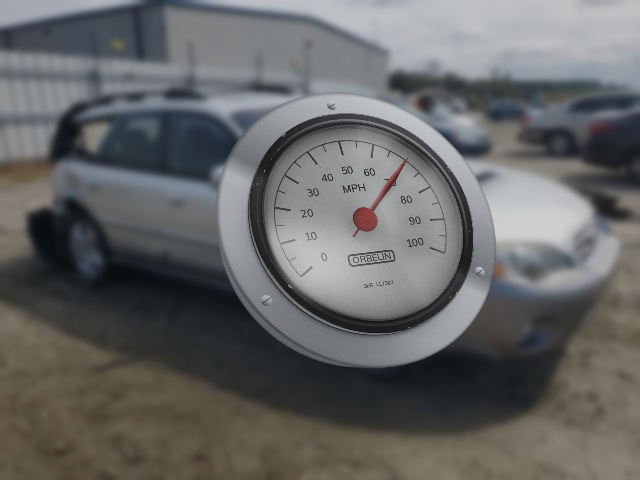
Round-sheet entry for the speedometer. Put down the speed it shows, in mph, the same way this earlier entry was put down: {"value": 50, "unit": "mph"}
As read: {"value": 70, "unit": "mph"}
